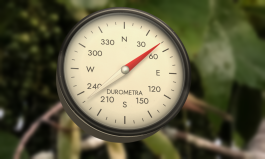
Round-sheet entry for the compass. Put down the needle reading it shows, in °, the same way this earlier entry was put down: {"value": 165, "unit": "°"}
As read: {"value": 50, "unit": "°"}
